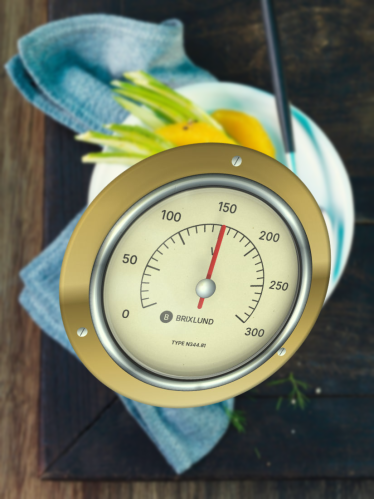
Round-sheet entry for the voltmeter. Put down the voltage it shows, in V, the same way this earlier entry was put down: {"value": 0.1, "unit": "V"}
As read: {"value": 150, "unit": "V"}
